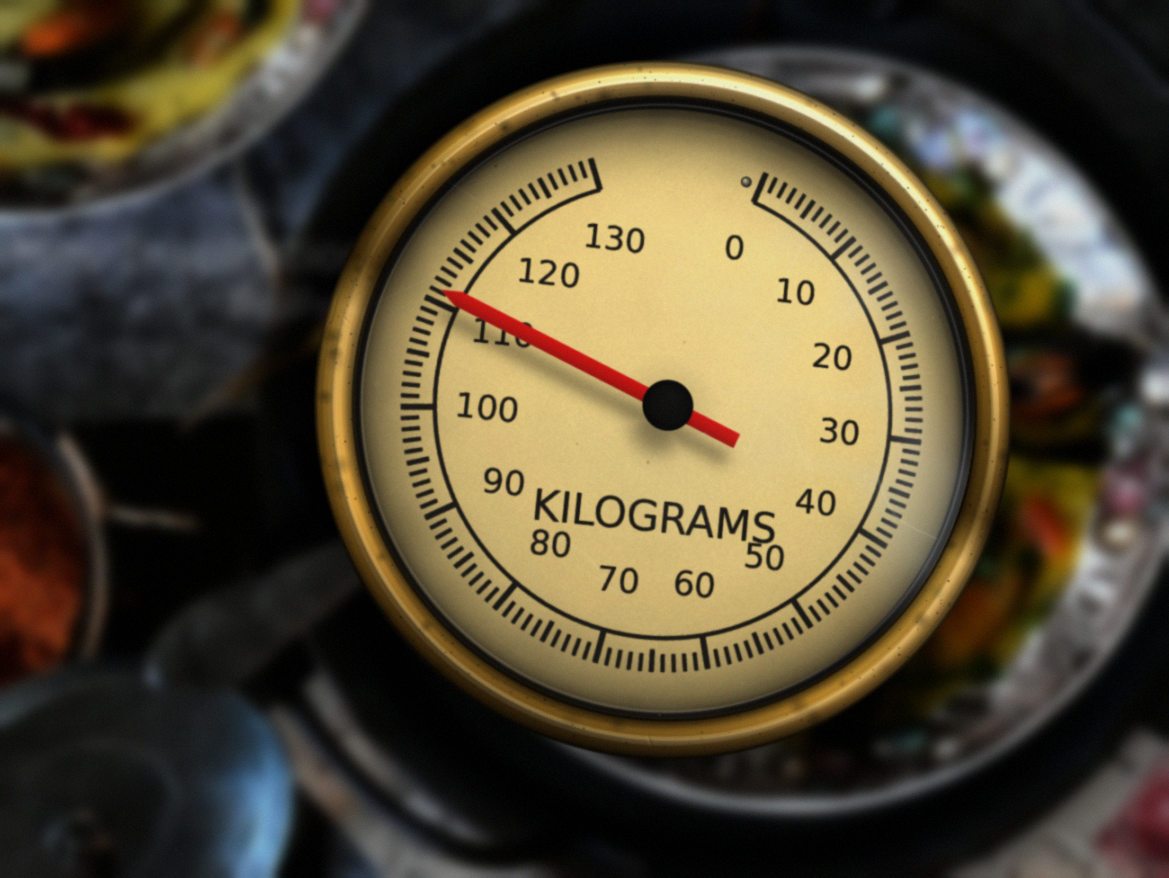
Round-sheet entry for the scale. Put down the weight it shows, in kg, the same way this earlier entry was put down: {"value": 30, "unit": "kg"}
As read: {"value": 111, "unit": "kg"}
